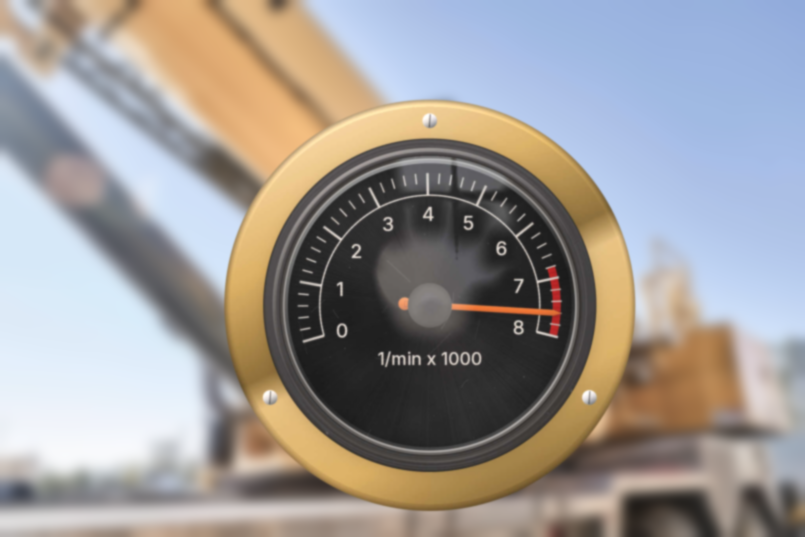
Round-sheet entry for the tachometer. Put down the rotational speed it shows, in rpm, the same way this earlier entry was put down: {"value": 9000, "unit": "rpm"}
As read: {"value": 7600, "unit": "rpm"}
